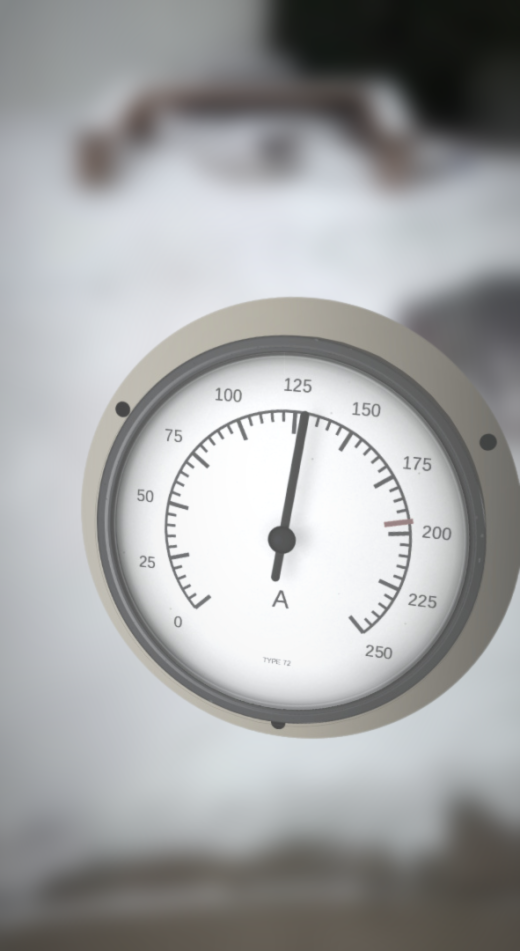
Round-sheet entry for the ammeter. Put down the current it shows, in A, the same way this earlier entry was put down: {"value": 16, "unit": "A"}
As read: {"value": 130, "unit": "A"}
